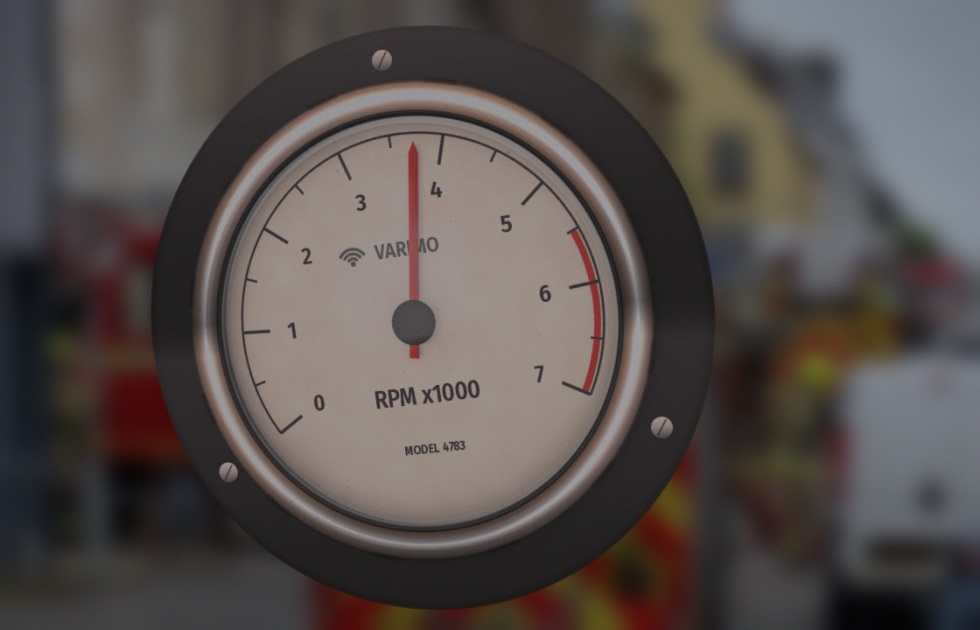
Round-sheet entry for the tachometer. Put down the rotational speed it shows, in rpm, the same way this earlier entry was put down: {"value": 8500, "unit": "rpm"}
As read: {"value": 3750, "unit": "rpm"}
